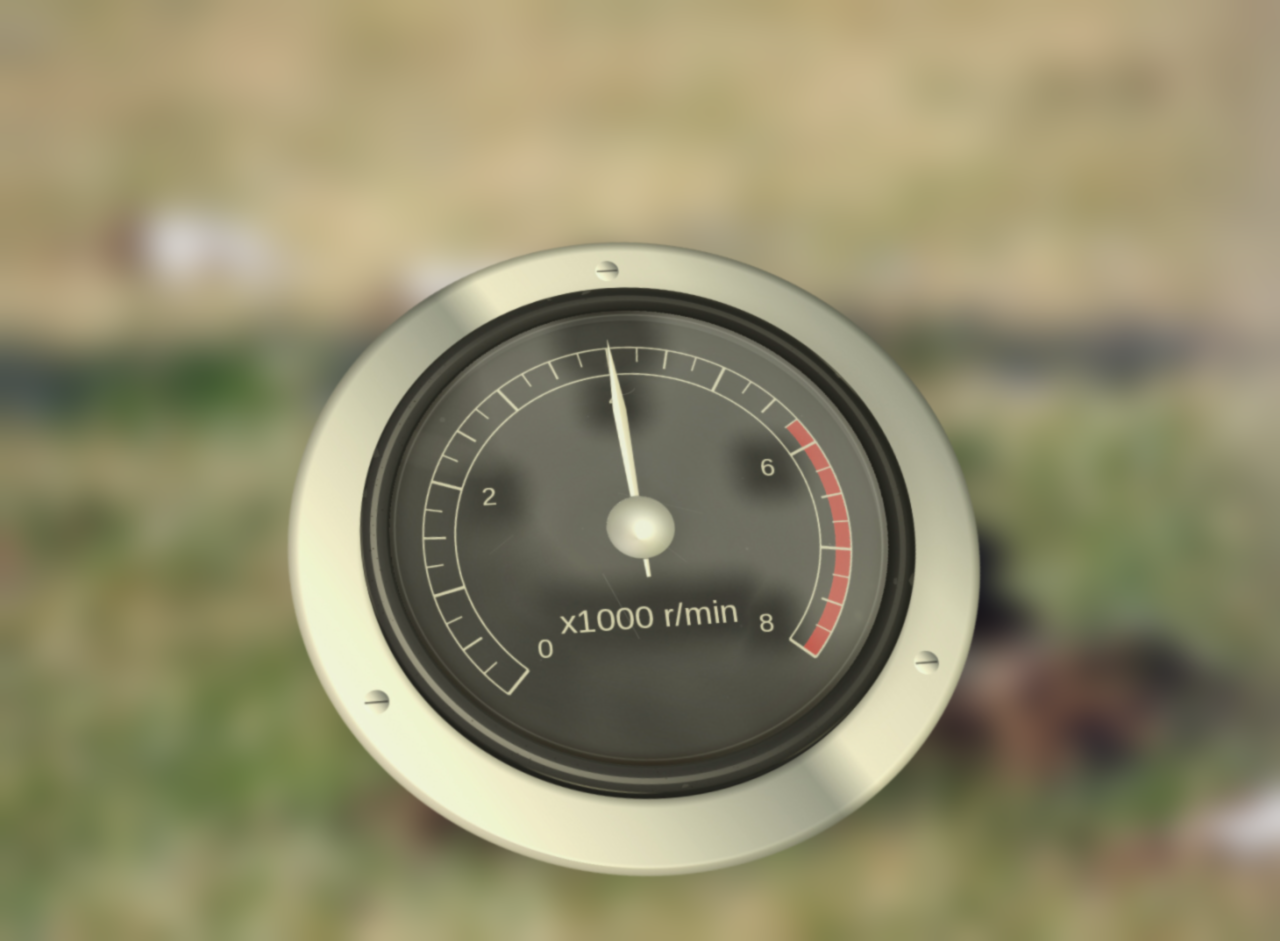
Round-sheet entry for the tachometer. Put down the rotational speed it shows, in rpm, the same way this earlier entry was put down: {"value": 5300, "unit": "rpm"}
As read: {"value": 4000, "unit": "rpm"}
